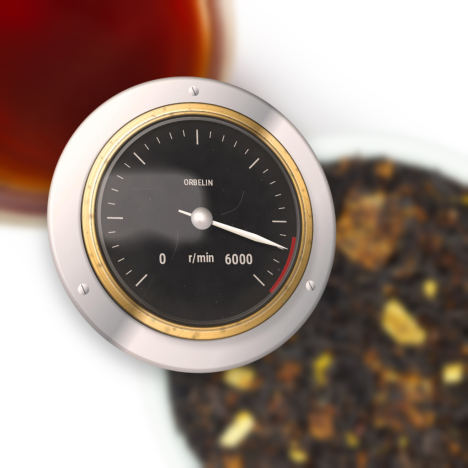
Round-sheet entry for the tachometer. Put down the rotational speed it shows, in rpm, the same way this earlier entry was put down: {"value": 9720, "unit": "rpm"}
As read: {"value": 5400, "unit": "rpm"}
